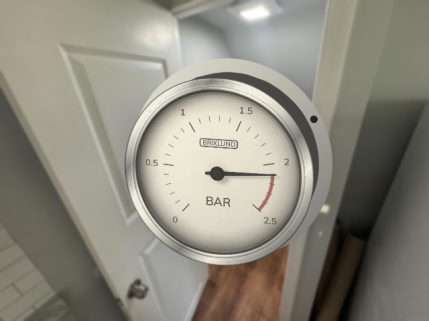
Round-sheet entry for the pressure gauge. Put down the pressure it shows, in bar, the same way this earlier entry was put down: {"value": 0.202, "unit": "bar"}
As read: {"value": 2.1, "unit": "bar"}
